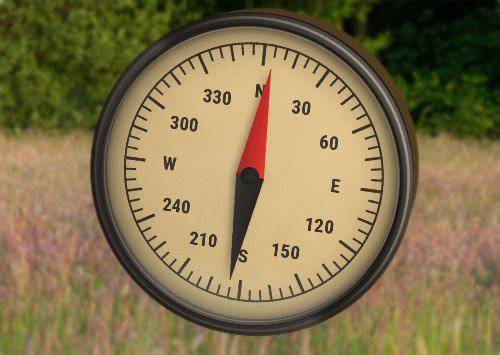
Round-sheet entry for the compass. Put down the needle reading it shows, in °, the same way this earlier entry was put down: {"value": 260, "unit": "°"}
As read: {"value": 5, "unit": "°"}
